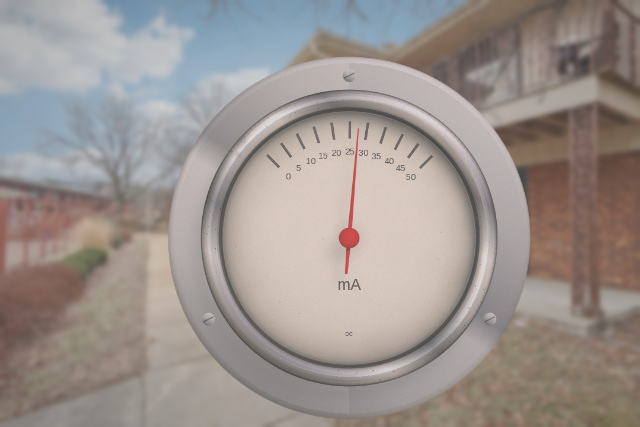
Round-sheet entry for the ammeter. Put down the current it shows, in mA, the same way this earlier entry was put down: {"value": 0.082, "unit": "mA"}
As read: {"value": 27.5, "unit": "mA"}
